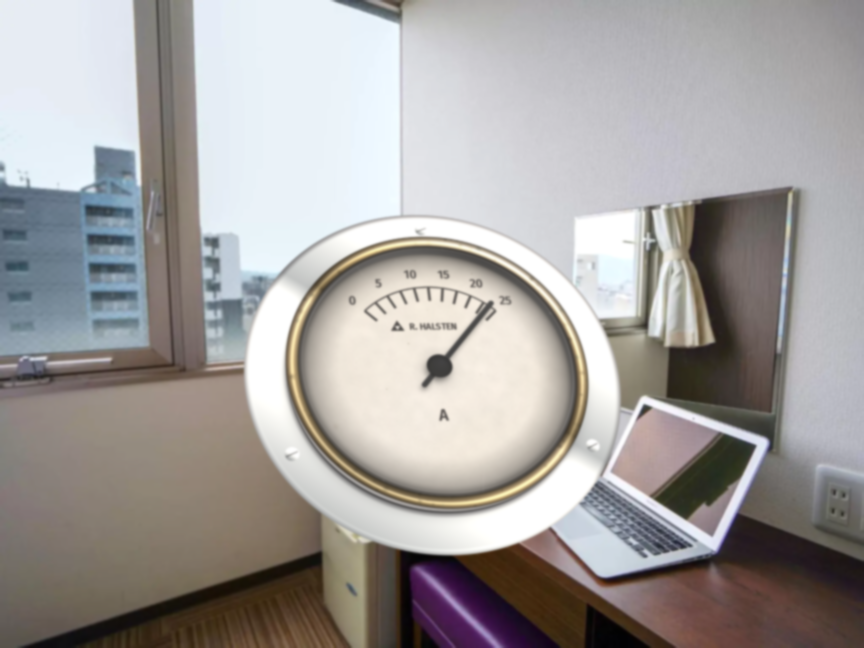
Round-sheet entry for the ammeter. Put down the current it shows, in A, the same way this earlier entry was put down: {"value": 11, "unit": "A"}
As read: {"value": 23.75, "unit": "A"}
